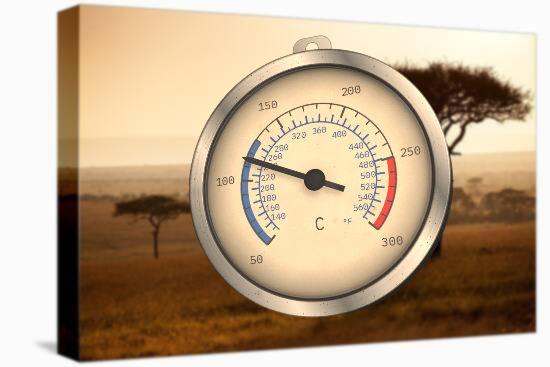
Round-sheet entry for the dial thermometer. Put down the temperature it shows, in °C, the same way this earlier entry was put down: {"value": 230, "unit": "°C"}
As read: {"value": 115, "unit": "°C"}
